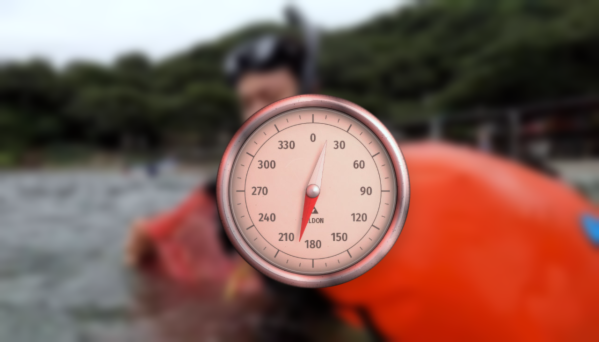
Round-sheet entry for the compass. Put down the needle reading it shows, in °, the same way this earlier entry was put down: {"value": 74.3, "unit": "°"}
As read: {"value": 195, "unit": "°"}
